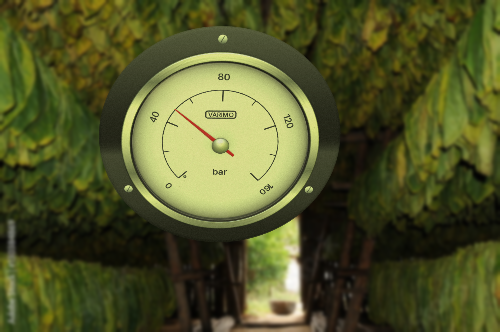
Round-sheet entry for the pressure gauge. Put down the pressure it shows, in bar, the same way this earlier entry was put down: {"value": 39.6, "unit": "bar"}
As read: {"value": 50, "unit": "bar"}
